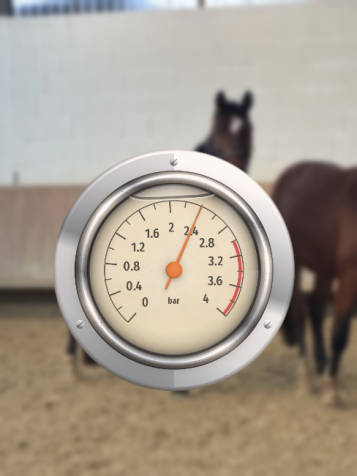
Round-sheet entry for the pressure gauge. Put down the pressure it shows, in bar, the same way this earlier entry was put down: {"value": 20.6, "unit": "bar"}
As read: {"value": 2.4, "unit": "bar"}
